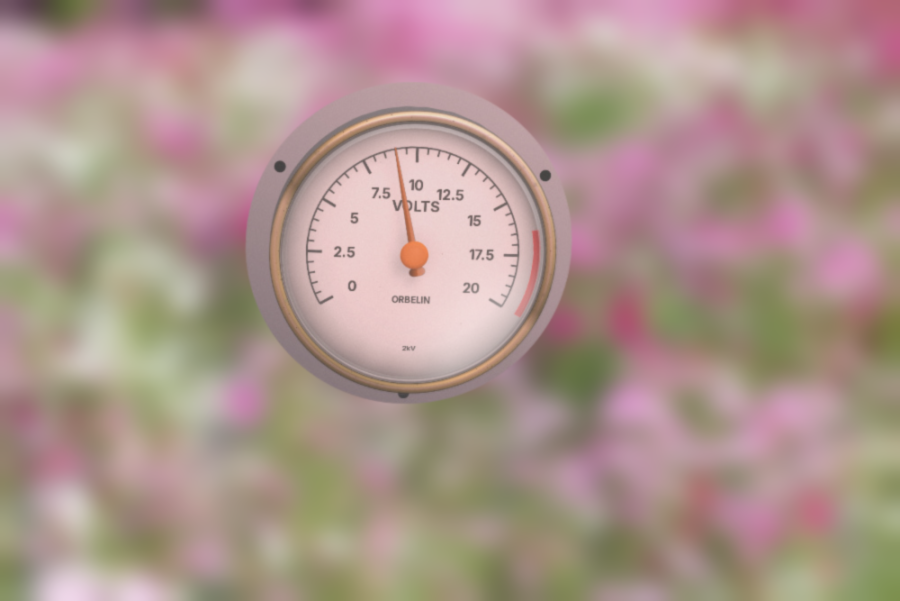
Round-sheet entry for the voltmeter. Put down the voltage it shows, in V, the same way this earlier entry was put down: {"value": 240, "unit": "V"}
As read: {"value": 9, "unit": "V"}
